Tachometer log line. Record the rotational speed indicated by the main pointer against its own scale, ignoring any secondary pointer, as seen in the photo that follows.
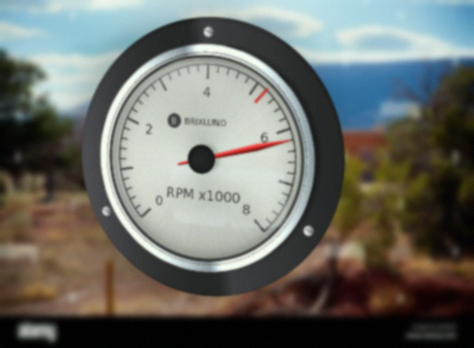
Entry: 6200 rpm
